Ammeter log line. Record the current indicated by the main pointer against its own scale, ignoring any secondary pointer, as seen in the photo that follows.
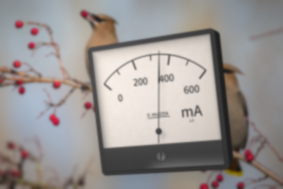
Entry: 350 mA
